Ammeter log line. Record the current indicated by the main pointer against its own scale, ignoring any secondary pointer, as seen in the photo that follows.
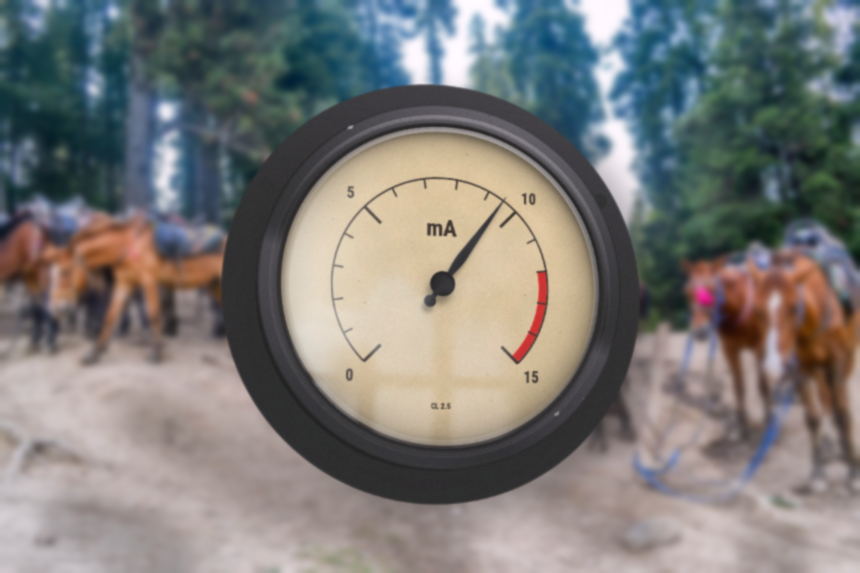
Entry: 9.5 mA
